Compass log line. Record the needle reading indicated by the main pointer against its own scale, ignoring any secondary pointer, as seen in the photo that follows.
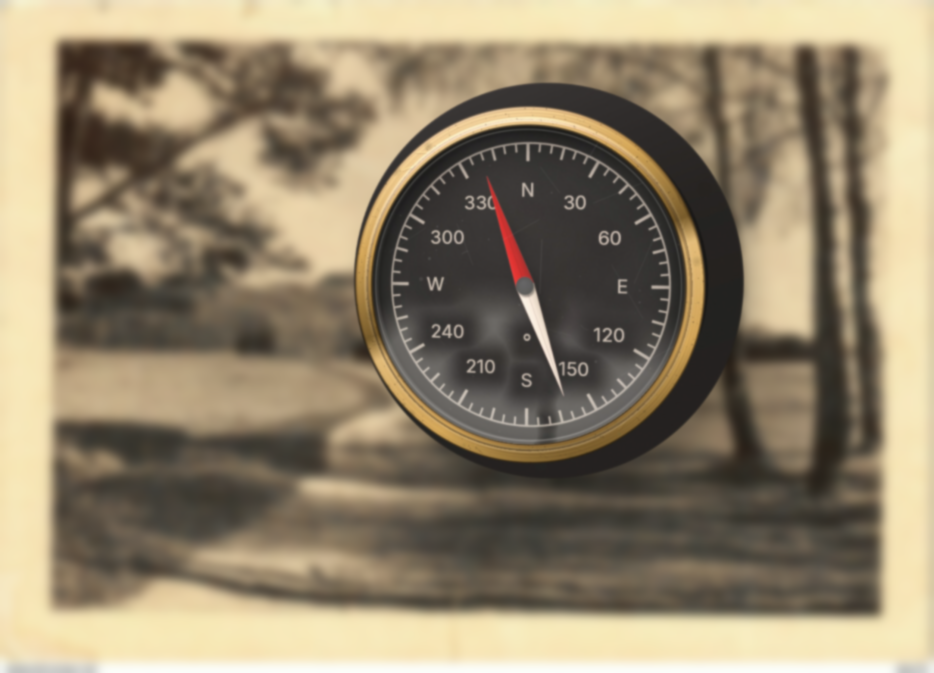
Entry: 340 °
